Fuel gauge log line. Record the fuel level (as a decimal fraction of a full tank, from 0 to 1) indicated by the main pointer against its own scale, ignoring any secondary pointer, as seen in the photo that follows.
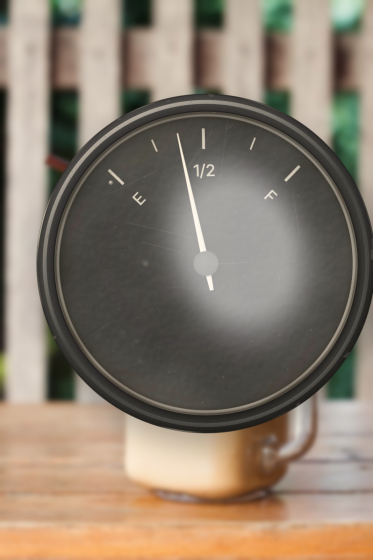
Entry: 0.375
